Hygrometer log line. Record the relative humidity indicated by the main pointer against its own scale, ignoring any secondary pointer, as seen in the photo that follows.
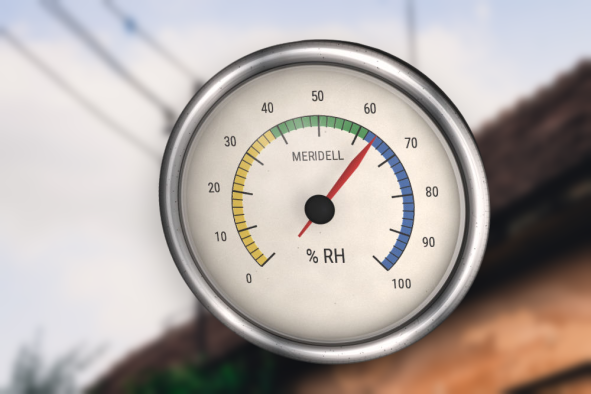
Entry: 64 %
